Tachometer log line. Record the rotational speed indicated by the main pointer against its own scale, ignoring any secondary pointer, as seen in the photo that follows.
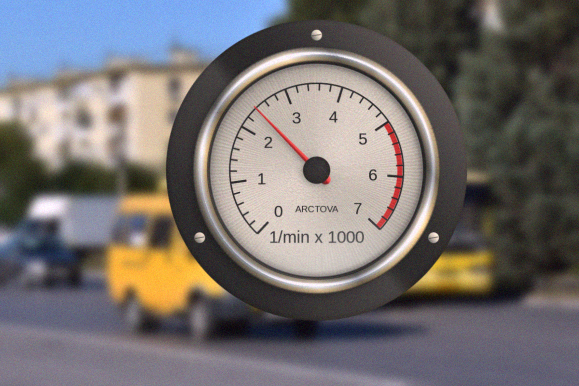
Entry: 2400 rpm
